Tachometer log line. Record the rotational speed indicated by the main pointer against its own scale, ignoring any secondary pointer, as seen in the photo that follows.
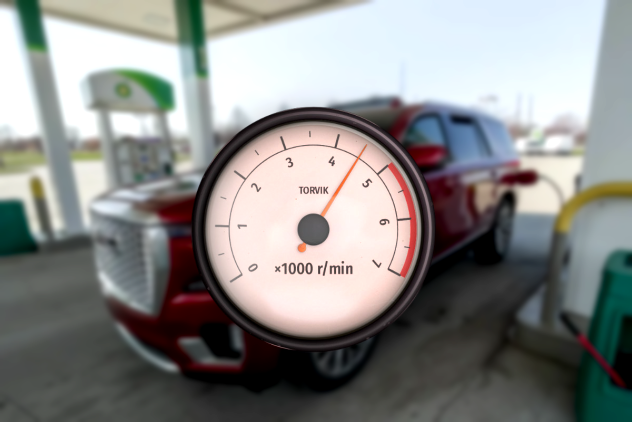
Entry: 4500 rpm
